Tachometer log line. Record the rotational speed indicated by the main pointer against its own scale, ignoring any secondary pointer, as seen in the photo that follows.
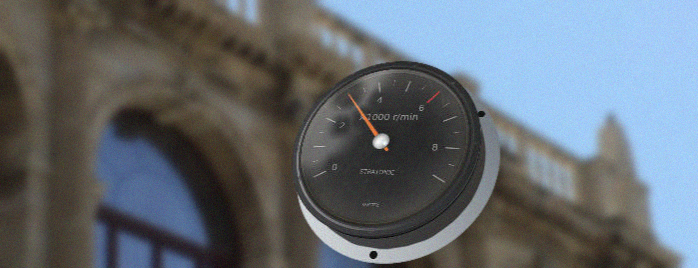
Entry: 3000 rpm
